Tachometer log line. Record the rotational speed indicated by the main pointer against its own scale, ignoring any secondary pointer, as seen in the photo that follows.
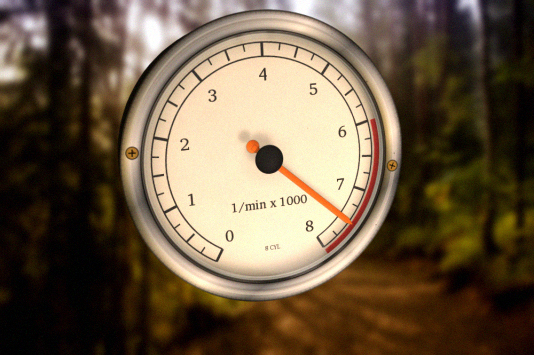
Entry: 7500 rpm
